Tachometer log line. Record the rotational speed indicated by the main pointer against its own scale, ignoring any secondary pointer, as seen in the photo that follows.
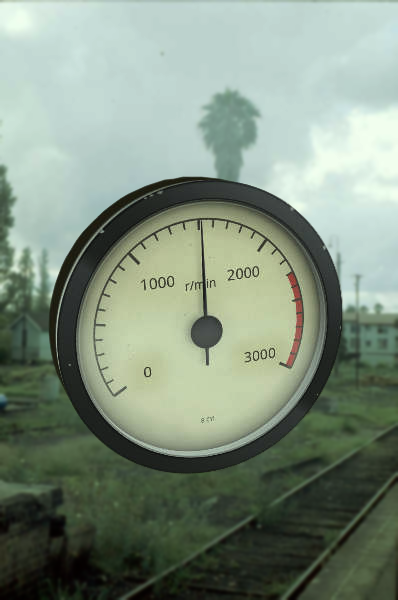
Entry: 1500 rpm
